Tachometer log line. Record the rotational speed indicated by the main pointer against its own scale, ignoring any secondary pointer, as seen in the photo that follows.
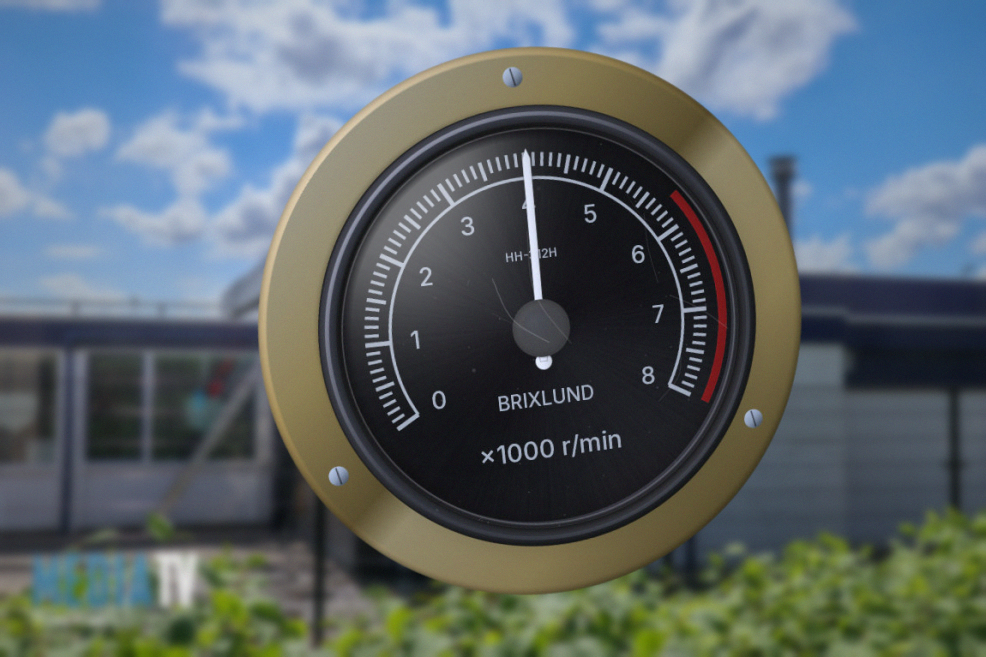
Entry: 4000 rpm
